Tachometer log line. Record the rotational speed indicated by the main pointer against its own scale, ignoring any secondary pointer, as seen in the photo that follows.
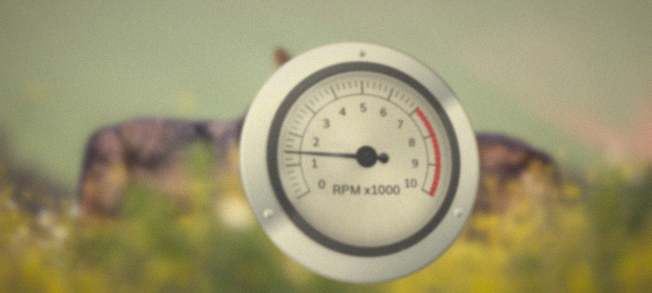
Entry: 1400 rpm
